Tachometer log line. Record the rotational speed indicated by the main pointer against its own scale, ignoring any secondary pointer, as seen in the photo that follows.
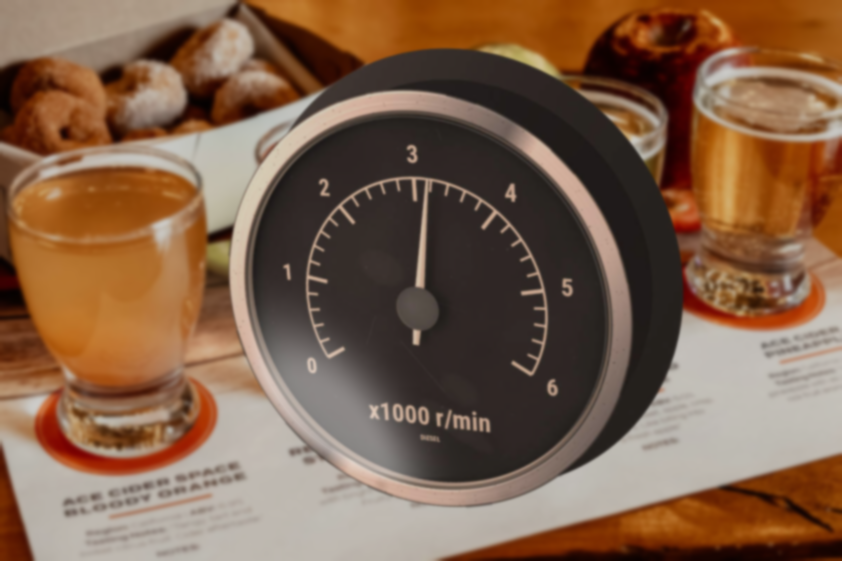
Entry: 3200 rpm
